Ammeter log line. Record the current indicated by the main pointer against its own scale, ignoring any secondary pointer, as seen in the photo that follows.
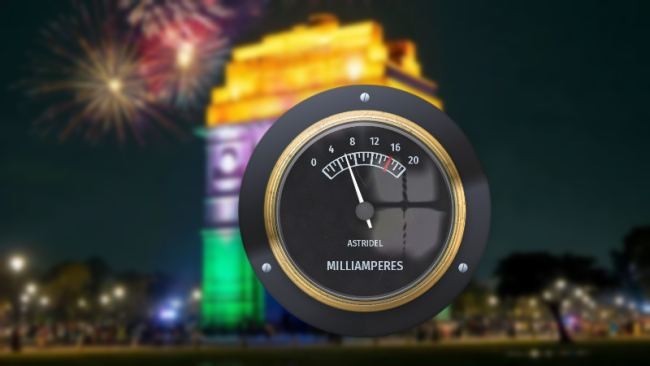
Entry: 6 mA
